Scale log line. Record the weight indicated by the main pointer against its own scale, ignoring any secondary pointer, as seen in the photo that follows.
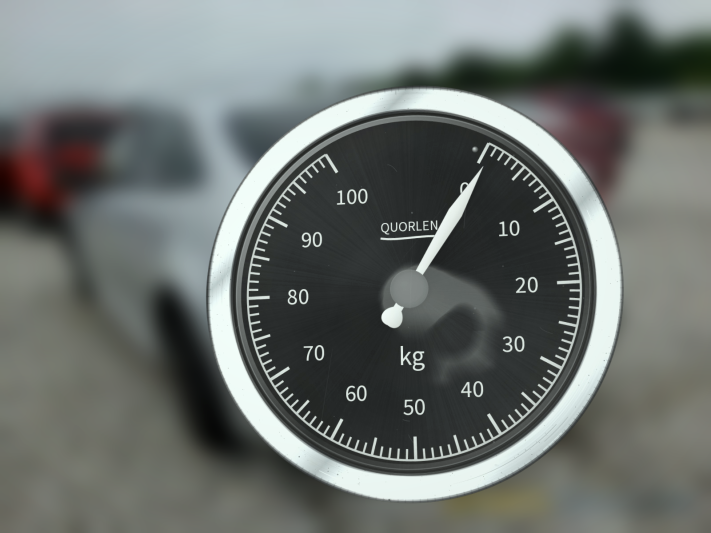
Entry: 1 kg
